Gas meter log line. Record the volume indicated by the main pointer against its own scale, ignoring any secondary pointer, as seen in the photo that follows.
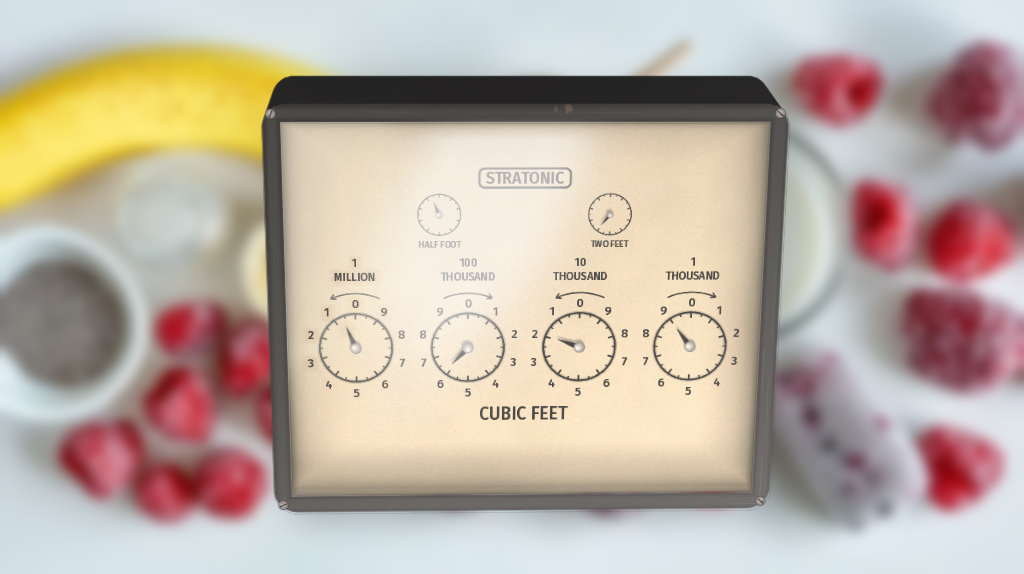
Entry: 61900 ft³
